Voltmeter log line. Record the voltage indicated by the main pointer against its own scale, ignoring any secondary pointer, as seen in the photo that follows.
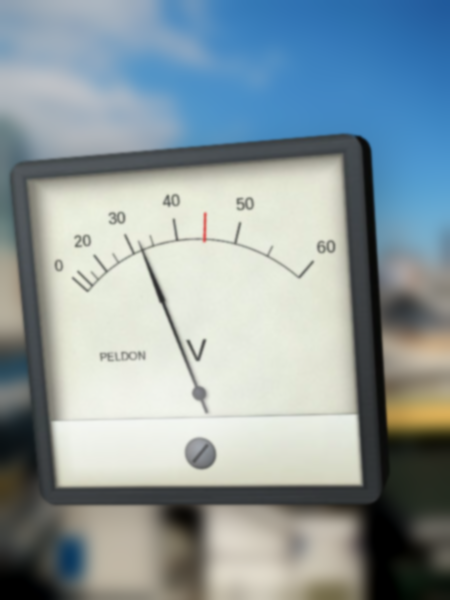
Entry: 32.5 V
